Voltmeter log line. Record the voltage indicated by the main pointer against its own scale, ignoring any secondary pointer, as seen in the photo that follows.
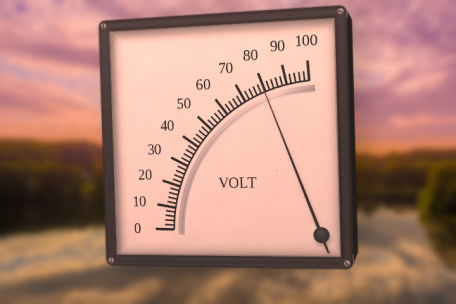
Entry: 80 V
